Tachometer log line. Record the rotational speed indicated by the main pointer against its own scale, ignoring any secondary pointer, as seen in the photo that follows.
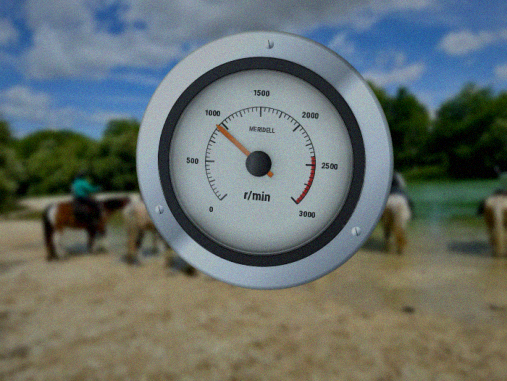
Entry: 950 rpm
